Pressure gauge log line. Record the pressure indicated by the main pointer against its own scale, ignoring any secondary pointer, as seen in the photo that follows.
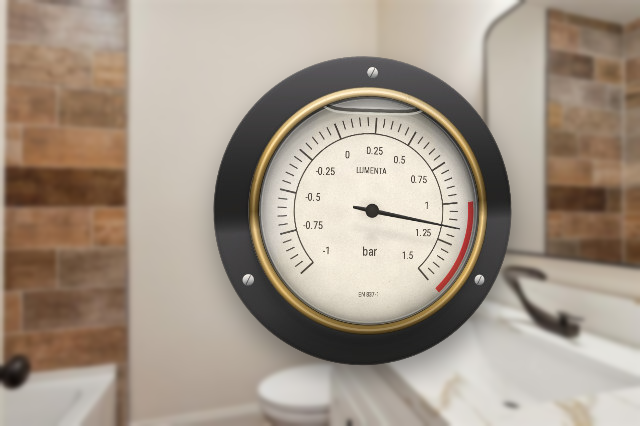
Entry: 1.15 bar
